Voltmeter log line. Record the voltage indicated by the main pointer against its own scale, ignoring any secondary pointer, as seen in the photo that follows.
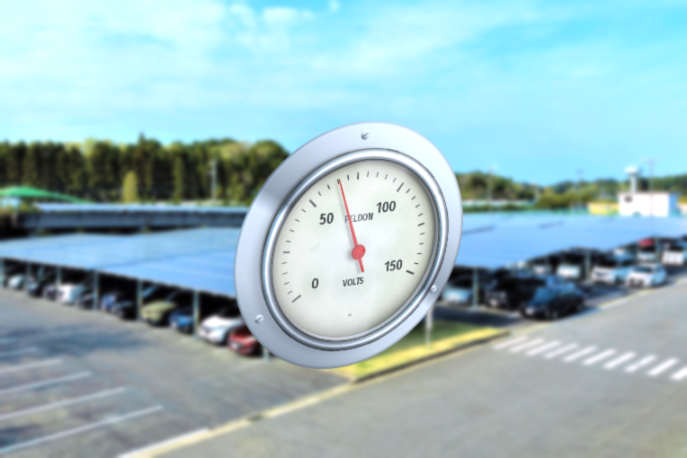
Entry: 65 V
